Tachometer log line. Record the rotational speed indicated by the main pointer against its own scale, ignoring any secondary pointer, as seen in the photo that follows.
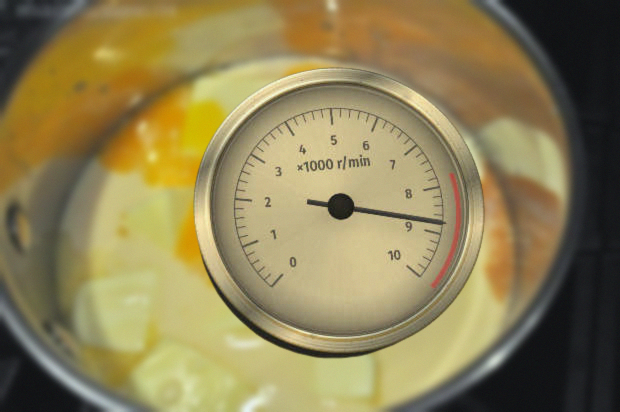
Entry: 8800 rpm
